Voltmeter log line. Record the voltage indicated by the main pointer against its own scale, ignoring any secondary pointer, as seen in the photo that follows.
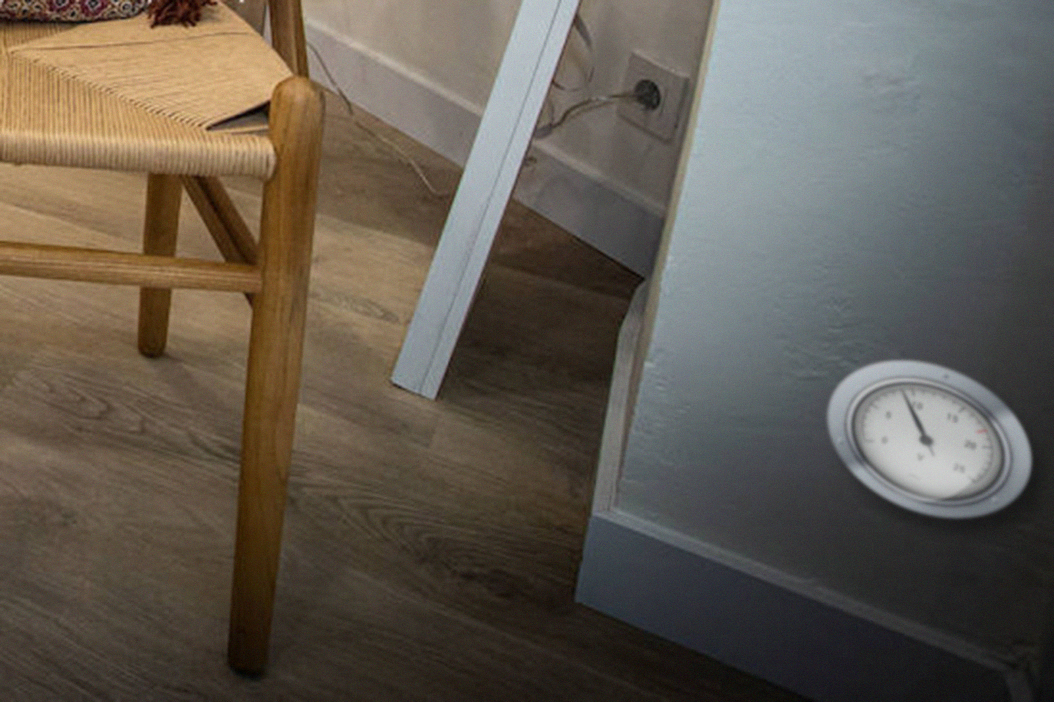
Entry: 9 V
